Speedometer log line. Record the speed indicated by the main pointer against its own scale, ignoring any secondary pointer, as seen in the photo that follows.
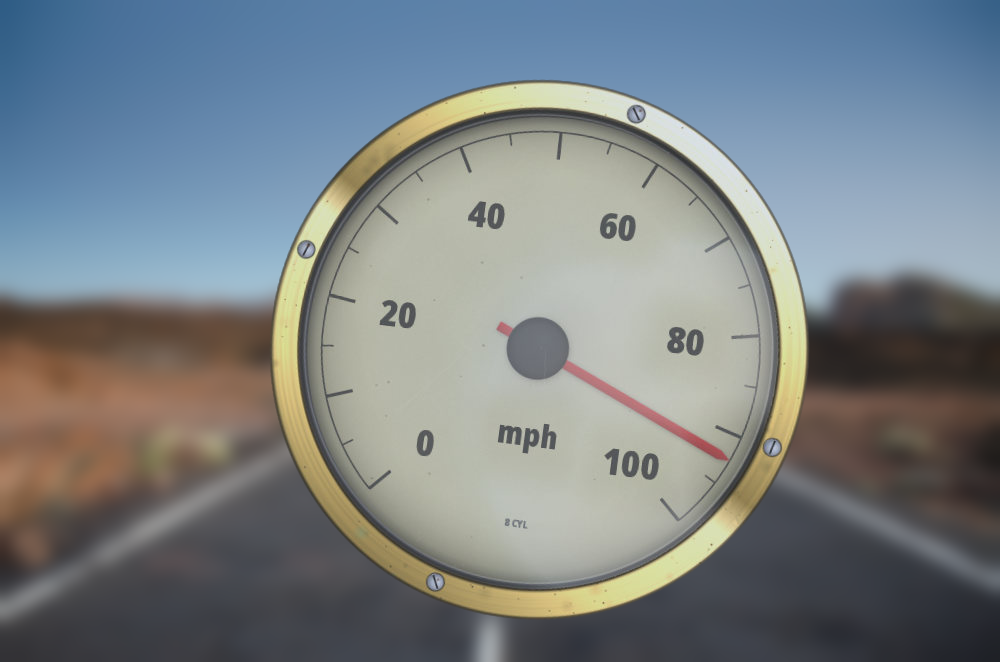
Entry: 92.5 mph
